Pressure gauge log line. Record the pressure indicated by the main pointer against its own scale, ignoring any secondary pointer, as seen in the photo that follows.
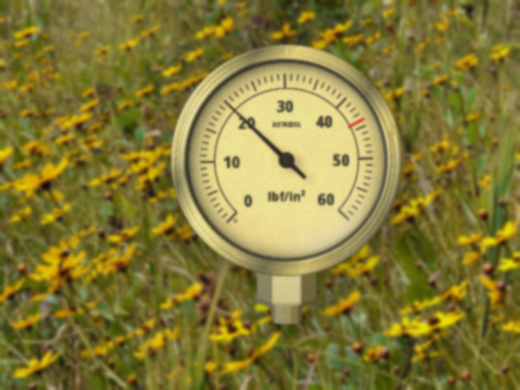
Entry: 20 psi
